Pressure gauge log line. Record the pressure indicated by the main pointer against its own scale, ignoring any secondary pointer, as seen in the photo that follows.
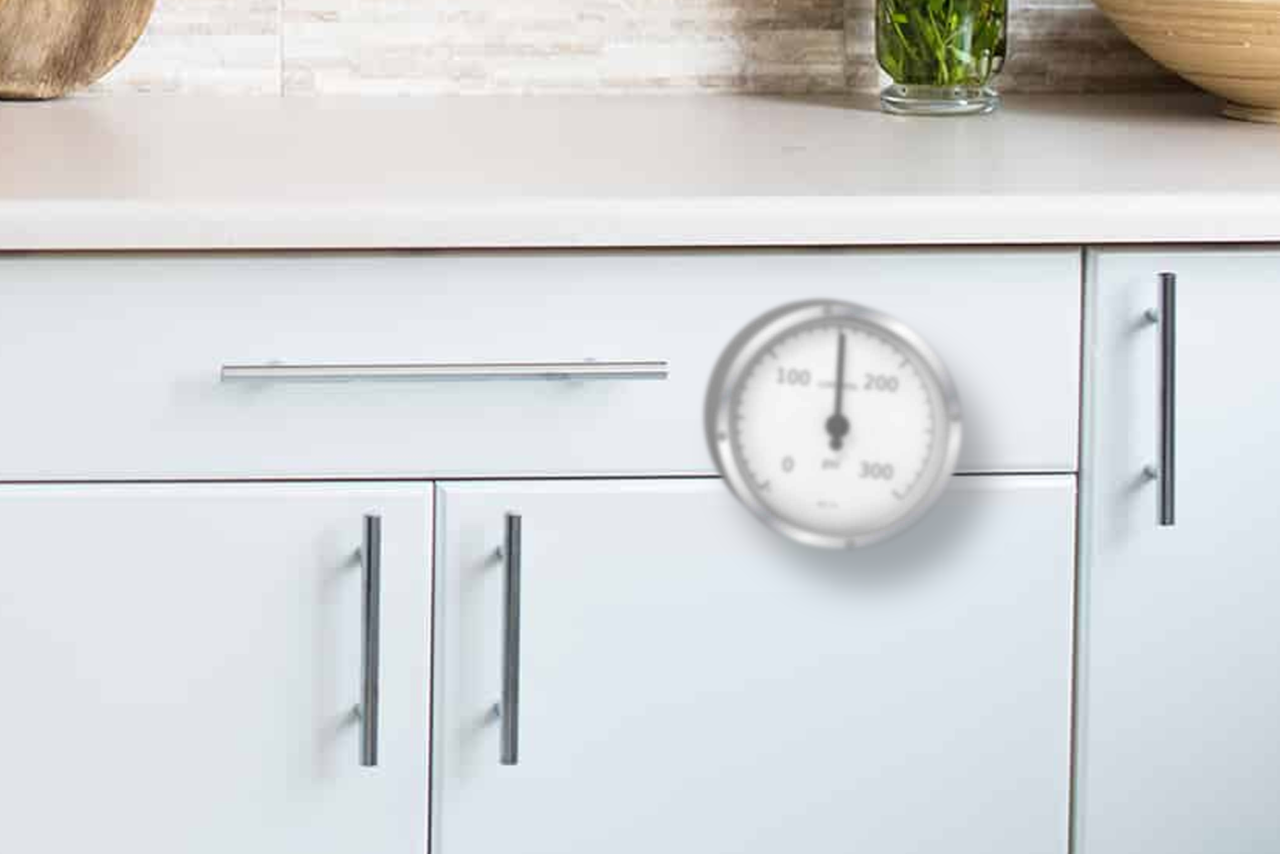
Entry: 150 psi
